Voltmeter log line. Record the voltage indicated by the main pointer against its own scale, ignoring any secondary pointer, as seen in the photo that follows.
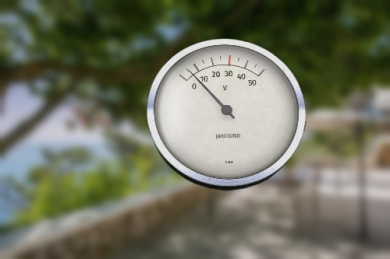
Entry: 5 V
